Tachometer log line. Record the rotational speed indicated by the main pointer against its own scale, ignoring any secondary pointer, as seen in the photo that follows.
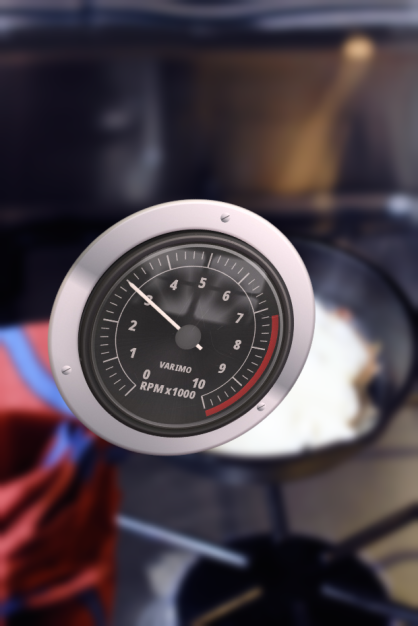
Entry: 3000 rpm
